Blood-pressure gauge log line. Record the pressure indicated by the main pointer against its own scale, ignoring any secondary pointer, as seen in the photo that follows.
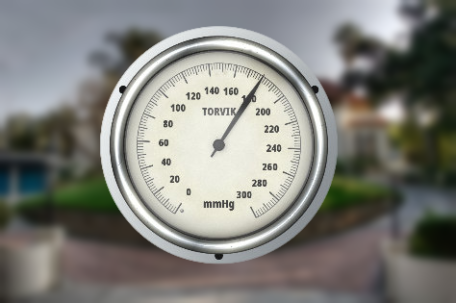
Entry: 180 mmHg
